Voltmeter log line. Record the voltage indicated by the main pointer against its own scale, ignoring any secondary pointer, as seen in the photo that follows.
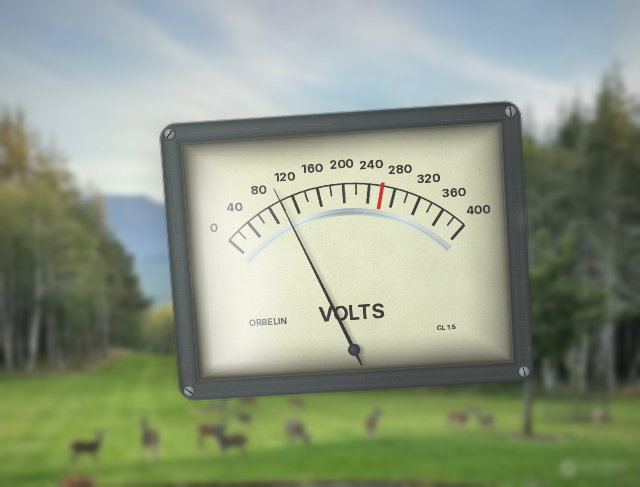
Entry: 100 V
